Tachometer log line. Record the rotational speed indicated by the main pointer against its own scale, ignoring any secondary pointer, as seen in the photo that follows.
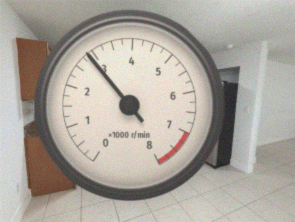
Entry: 2875 rpm
